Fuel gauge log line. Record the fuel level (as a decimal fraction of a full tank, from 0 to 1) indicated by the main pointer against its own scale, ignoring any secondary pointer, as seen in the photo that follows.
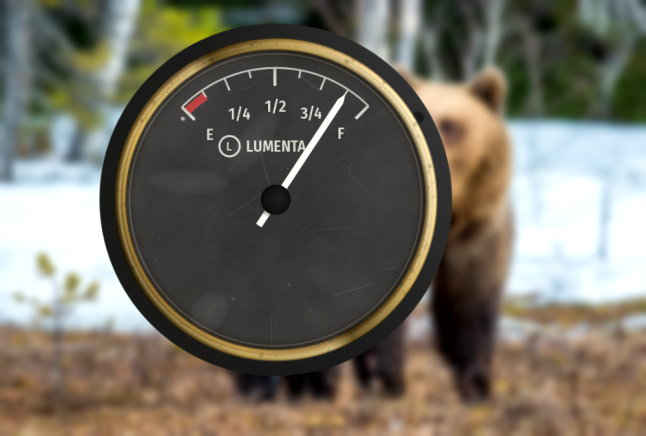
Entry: 0.875
